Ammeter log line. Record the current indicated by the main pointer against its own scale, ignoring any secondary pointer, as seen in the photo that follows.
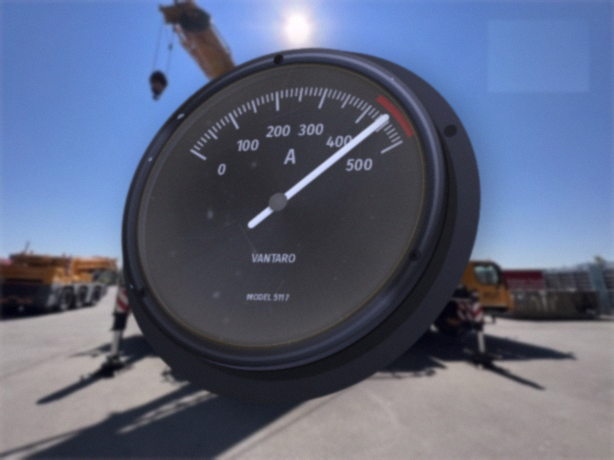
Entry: 450 A
